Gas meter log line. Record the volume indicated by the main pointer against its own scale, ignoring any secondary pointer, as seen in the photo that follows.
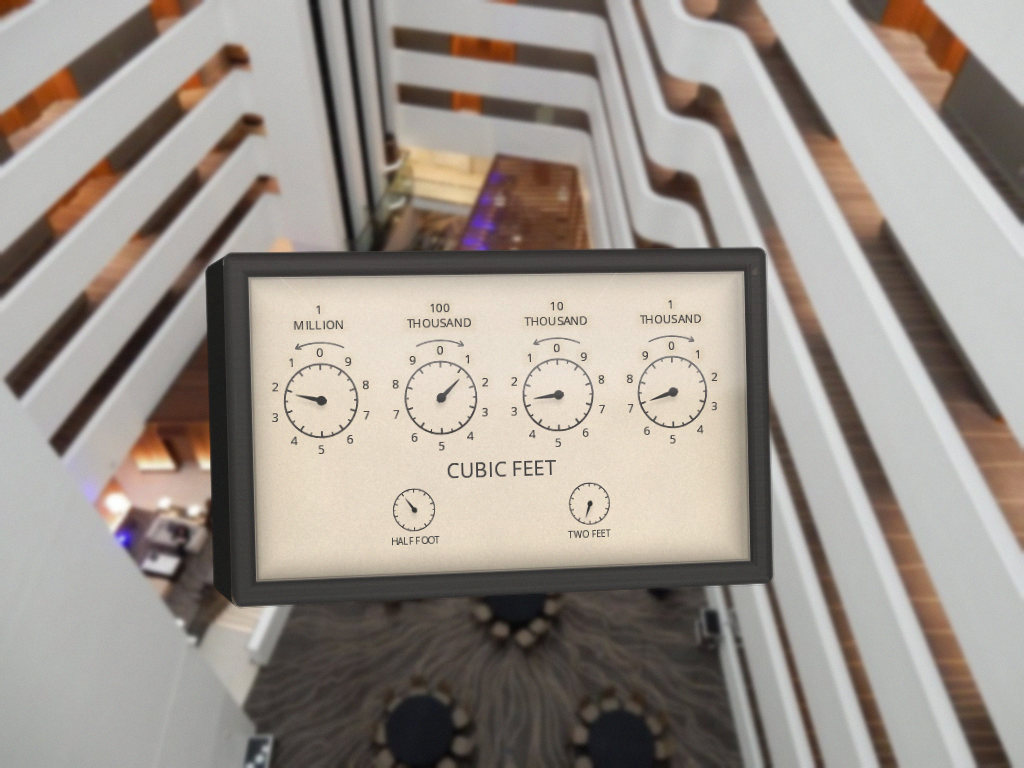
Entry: 212700 ft³
